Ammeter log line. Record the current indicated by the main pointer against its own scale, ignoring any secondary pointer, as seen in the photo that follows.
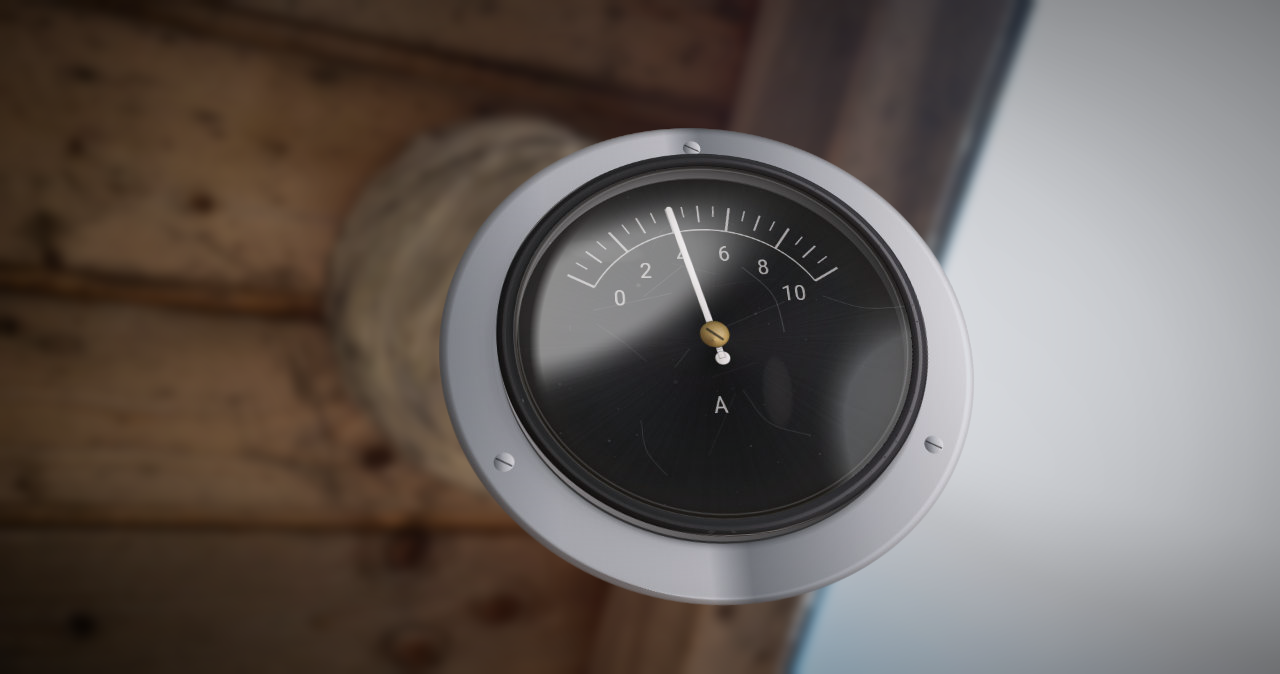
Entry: 4 A
